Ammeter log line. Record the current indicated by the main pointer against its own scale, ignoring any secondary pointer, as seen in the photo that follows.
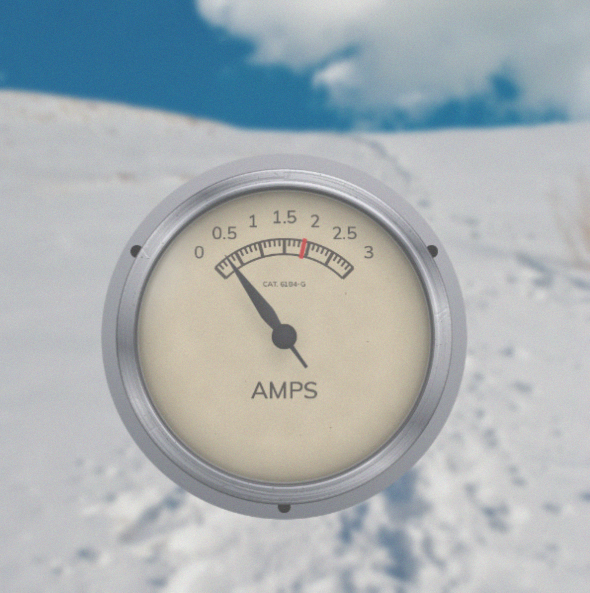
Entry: 0.3 A
